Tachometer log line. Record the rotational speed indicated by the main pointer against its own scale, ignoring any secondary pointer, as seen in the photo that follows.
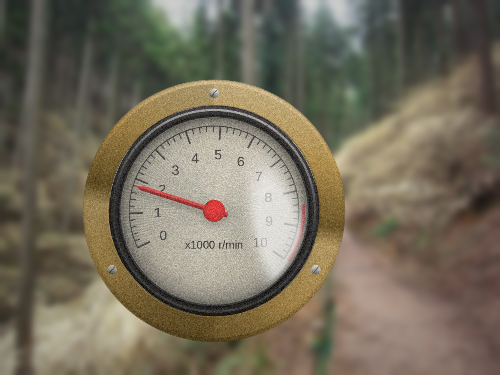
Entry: 1800 rpm
